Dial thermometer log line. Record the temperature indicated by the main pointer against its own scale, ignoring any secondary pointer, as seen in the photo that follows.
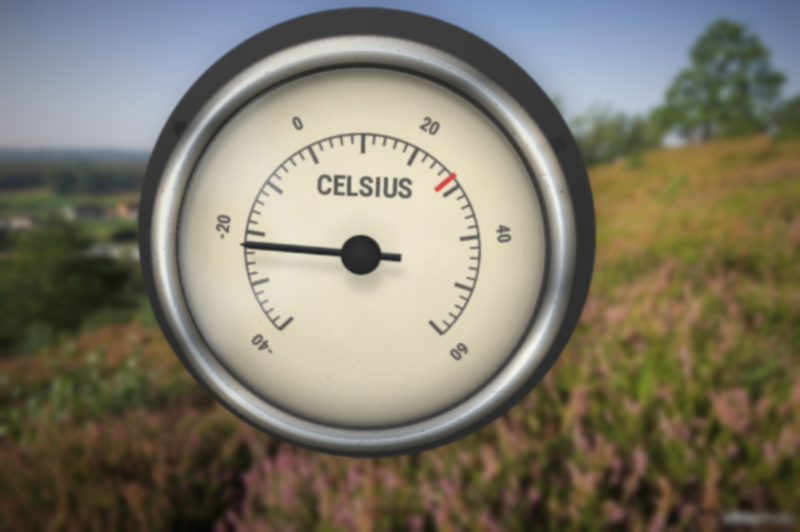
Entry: -22 °C
